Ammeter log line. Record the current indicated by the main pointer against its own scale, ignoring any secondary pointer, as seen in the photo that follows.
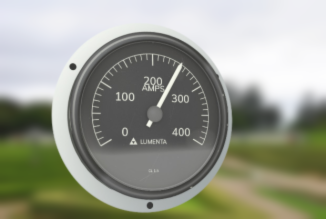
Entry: 250 A
